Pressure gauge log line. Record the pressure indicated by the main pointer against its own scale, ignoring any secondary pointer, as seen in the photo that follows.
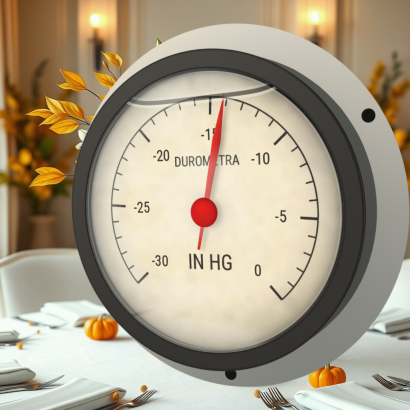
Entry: -14 inHg
